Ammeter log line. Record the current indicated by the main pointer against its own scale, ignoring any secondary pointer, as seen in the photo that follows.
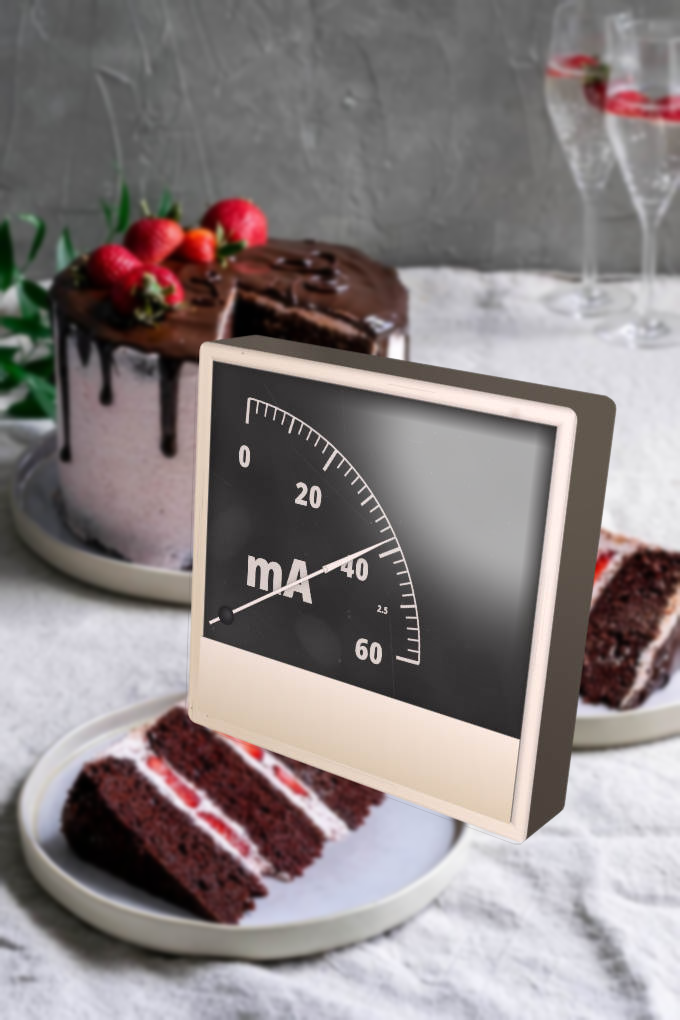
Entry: 38 mA
